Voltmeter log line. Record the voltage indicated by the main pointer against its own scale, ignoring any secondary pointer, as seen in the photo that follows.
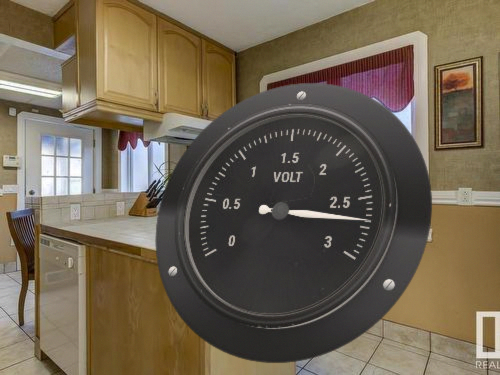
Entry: 2.7 V
